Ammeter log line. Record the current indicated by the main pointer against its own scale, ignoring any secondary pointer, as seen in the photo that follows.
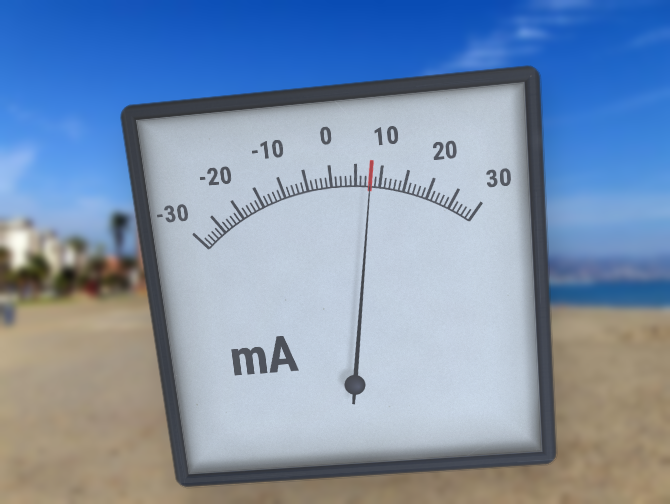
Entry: 8 mA
